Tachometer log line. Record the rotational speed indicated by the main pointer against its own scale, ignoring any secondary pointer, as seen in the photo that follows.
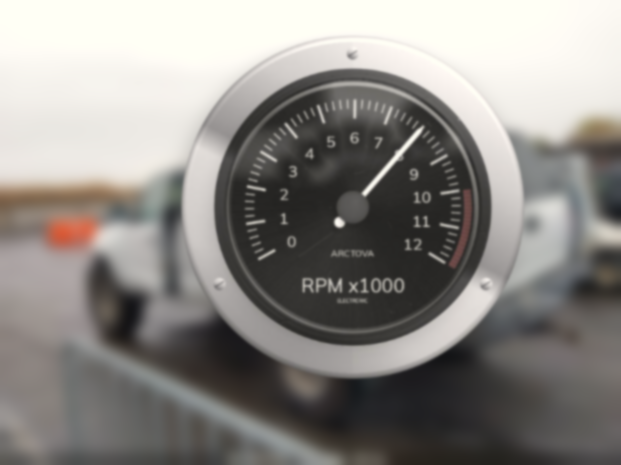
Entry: 8000 rpm
